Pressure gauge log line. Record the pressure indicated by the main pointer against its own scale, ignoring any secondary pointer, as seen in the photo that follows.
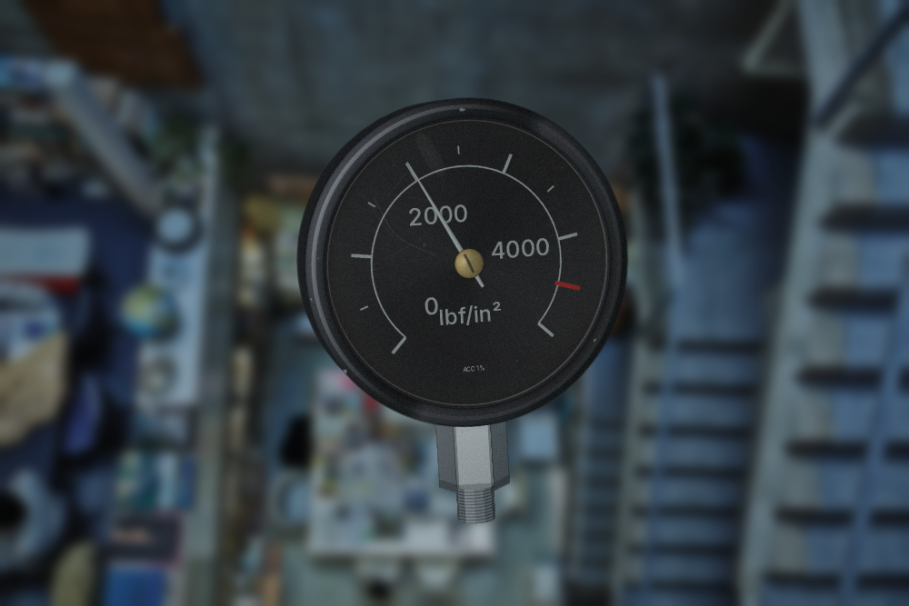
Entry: 2000 psi
